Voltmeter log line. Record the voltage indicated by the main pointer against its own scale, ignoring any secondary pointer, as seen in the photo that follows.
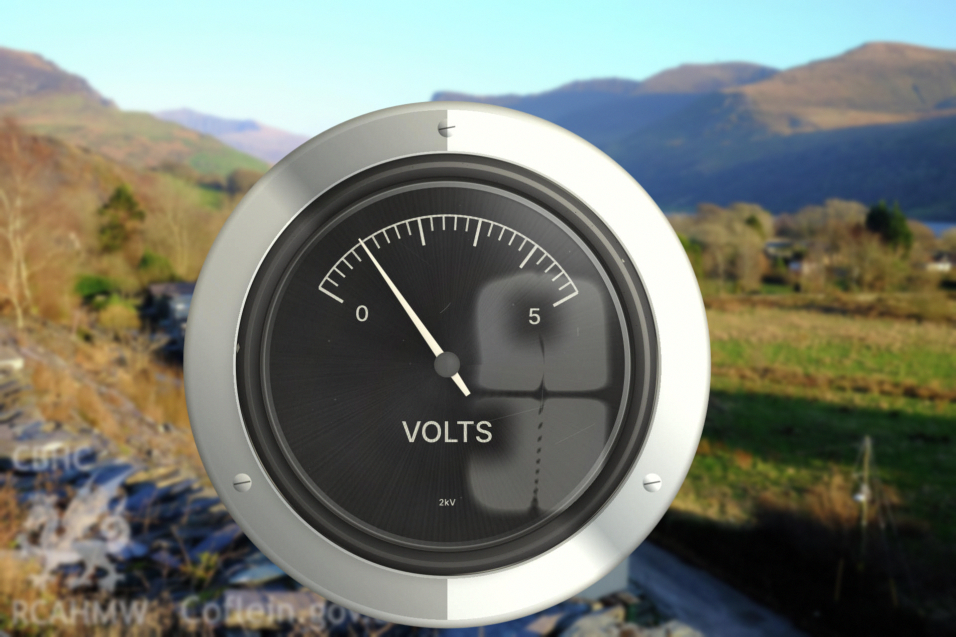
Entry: 1 V
